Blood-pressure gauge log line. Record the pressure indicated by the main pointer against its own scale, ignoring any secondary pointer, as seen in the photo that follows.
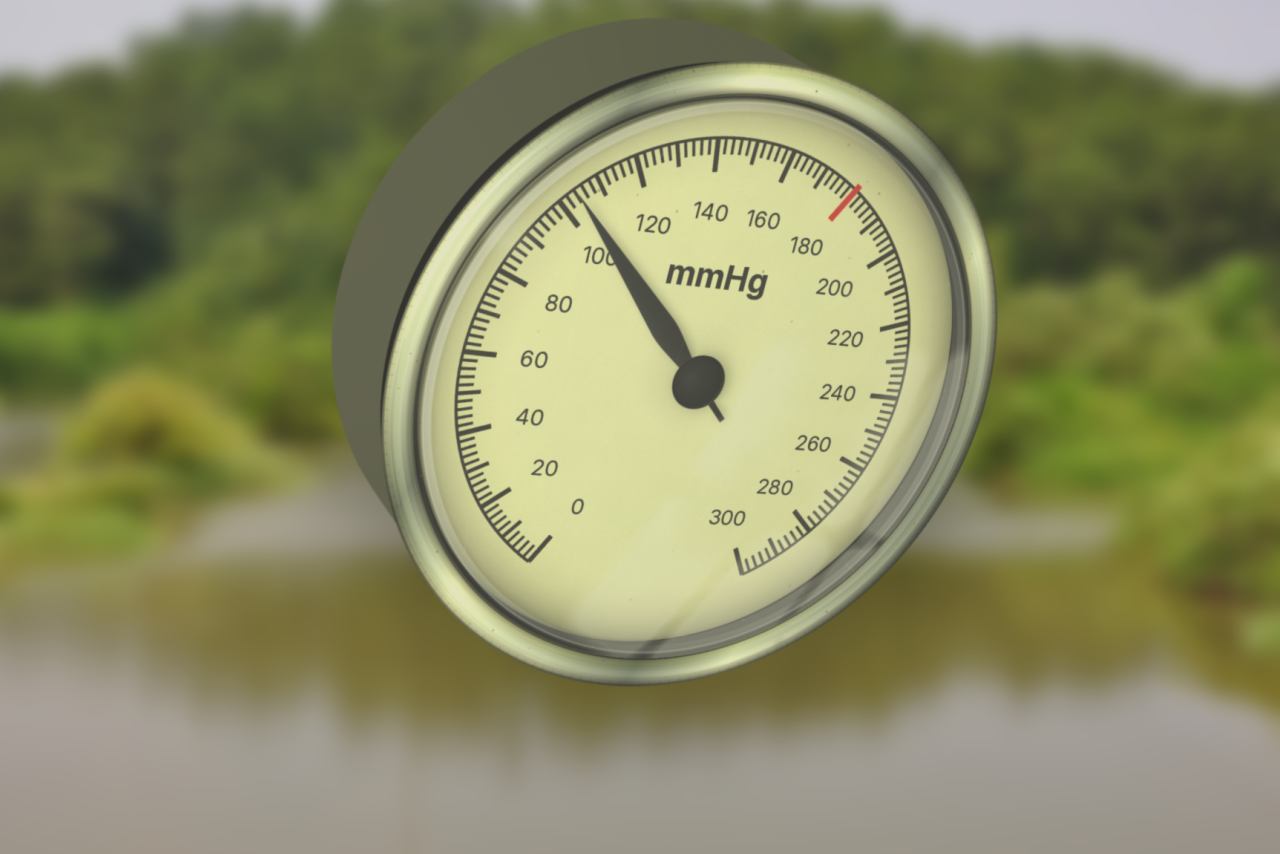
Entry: 104 mmHg
